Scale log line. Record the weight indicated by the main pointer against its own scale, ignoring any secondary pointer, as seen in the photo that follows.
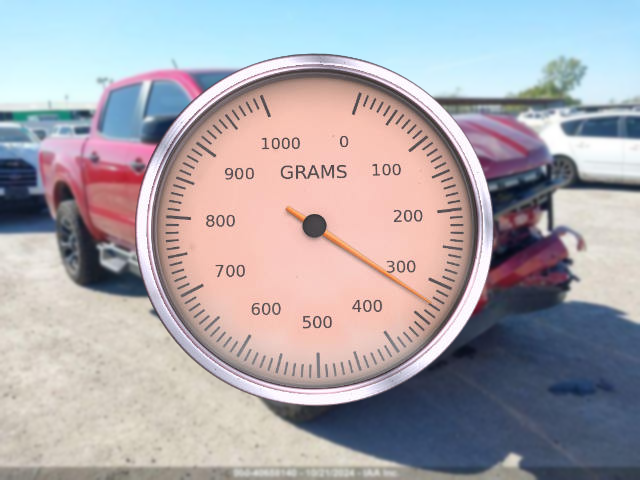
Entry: 330 g
